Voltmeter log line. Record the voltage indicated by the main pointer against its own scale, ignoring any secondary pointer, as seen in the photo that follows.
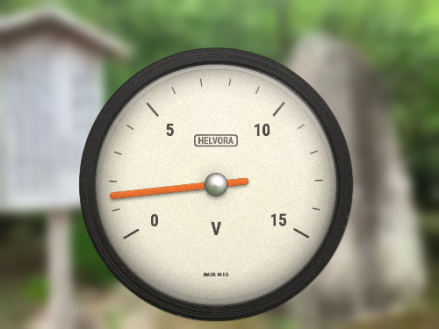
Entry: 1.5 V
